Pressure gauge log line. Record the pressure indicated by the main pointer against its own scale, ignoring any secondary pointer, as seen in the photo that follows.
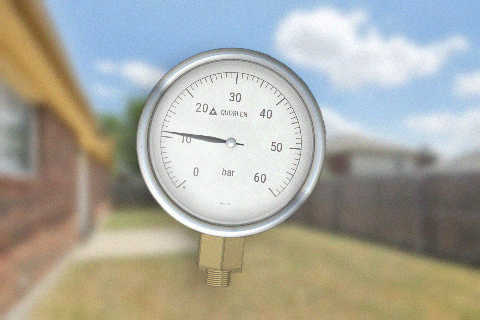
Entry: 11 bar
